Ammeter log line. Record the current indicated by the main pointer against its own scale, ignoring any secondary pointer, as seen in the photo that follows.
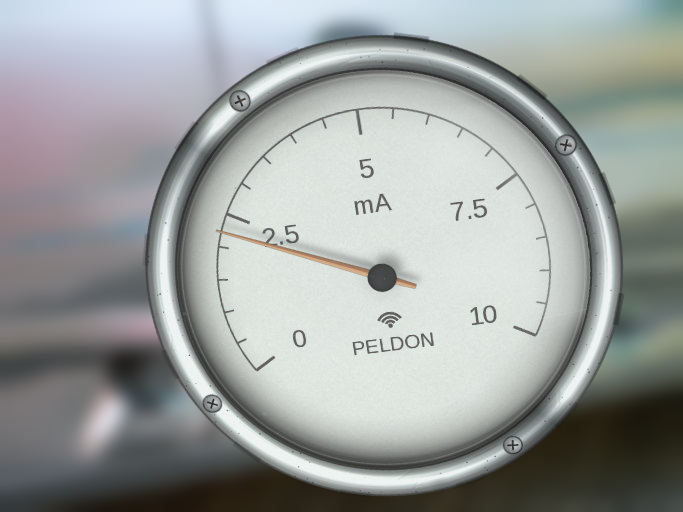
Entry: 2.25 mA
